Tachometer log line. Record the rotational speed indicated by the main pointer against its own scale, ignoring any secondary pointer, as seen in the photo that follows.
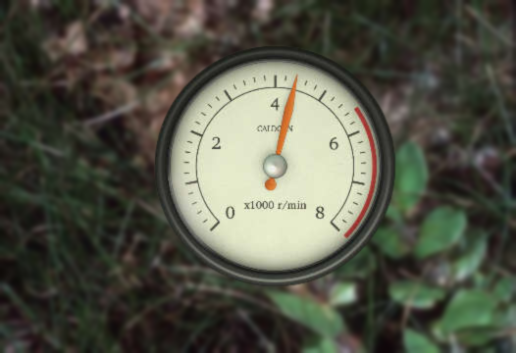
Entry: 4400 rpm
